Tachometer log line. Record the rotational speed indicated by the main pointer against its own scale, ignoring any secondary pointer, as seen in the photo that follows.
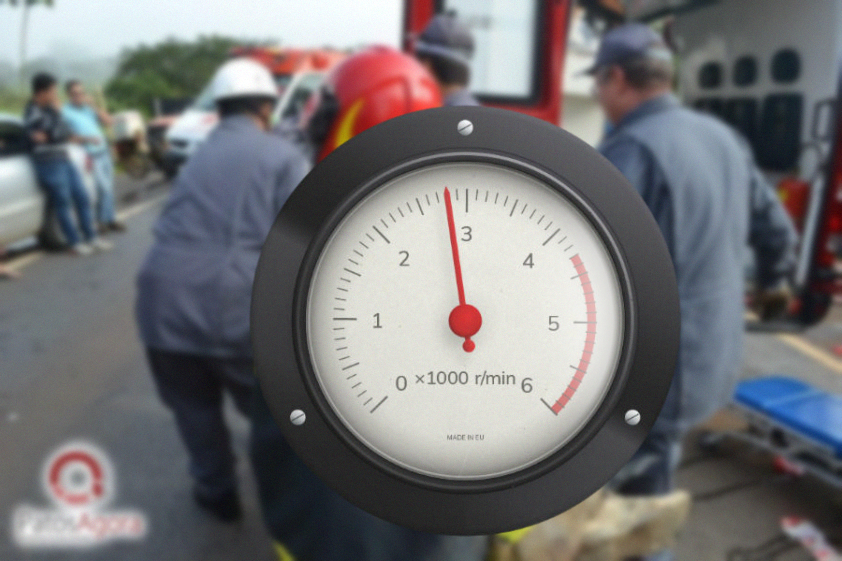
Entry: 2800 rpm
